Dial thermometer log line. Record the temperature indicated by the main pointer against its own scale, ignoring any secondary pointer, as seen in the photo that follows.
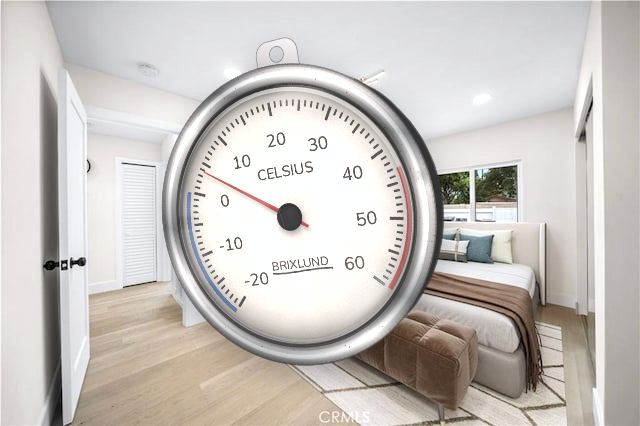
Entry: 4 °C
